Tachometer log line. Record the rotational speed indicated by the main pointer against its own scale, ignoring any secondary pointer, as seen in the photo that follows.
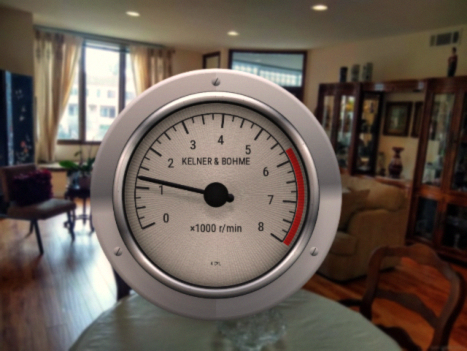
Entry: 1250 rpm
